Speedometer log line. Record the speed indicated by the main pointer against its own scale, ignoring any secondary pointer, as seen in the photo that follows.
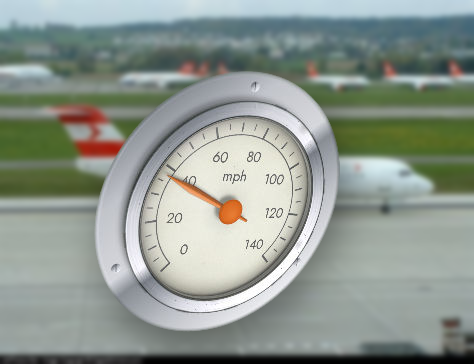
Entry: 37.5 mph
